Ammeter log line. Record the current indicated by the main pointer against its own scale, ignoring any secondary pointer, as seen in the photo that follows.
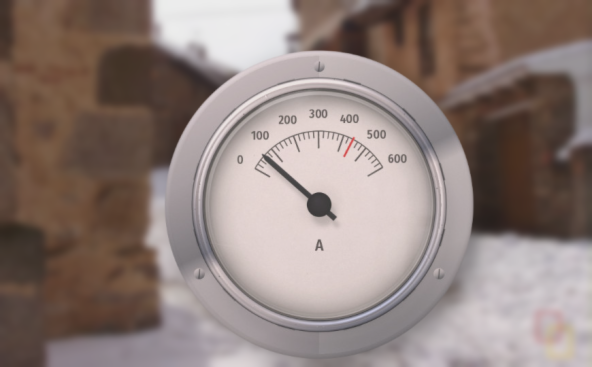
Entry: 60 A
